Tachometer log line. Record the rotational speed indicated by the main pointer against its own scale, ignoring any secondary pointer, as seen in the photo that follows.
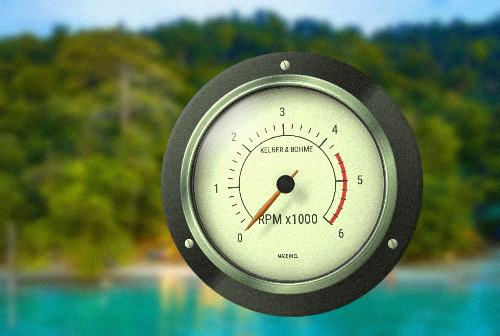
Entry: 0 rpm
